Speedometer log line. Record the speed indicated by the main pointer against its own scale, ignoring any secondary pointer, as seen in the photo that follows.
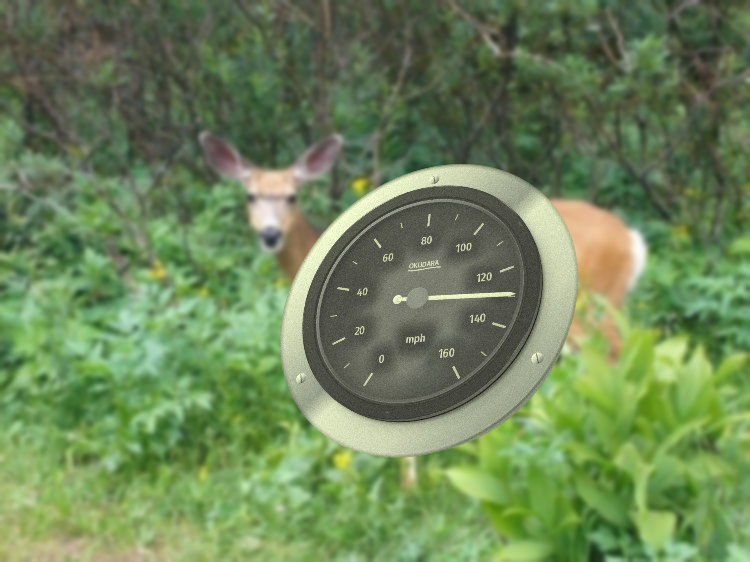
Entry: 130 mph
